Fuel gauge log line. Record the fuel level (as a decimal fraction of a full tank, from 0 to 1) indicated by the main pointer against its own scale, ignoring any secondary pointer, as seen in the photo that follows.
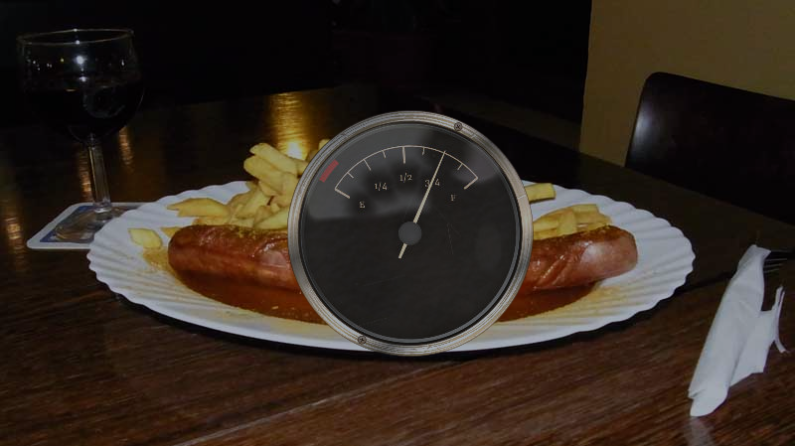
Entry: 0.75
